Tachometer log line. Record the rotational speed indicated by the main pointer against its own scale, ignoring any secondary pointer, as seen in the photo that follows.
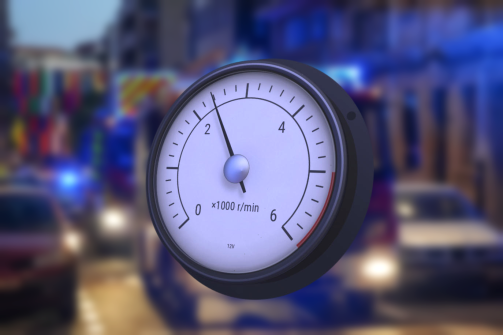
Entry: 2400 rpm
